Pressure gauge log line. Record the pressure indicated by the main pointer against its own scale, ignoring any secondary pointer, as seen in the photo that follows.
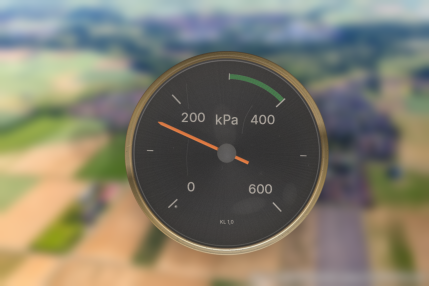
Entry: 150 kPa
